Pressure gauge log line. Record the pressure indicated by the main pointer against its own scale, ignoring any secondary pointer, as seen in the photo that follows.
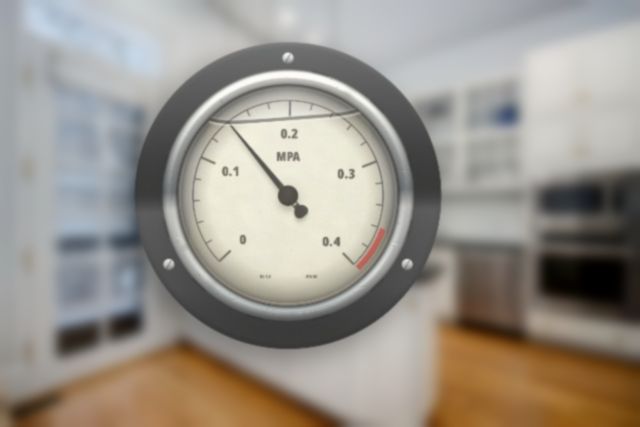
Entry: 0.14 MPa
